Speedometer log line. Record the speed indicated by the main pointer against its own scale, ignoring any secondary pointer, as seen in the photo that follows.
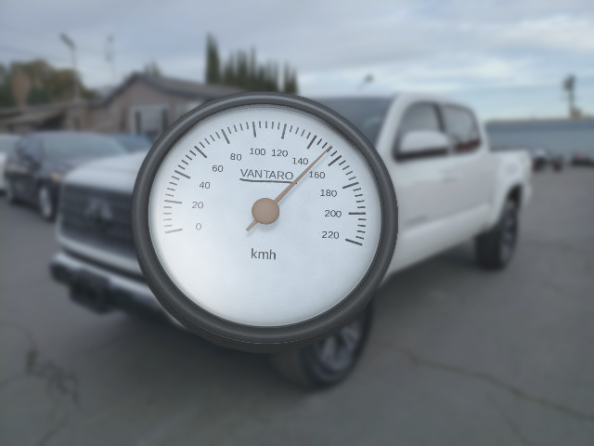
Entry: 152 km/h
